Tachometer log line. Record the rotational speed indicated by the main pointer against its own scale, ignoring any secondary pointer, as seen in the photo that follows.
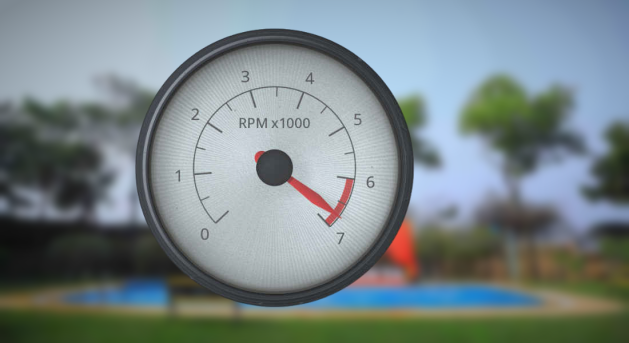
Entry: 6750 rpm
